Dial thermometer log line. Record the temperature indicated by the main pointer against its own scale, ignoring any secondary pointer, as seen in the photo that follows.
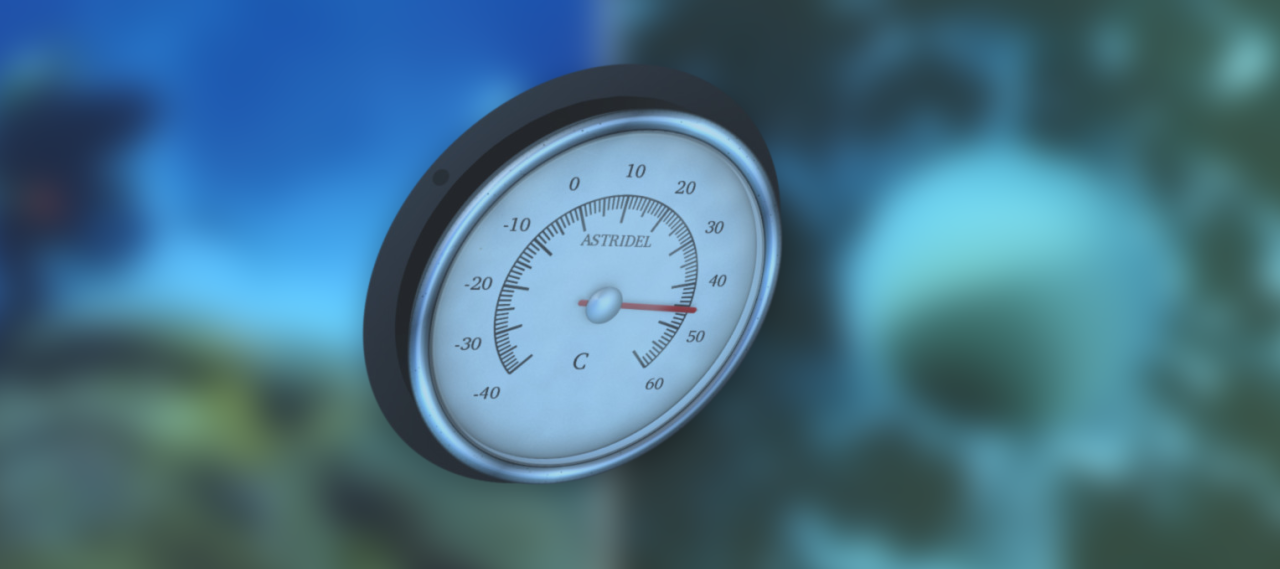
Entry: 45 °C
